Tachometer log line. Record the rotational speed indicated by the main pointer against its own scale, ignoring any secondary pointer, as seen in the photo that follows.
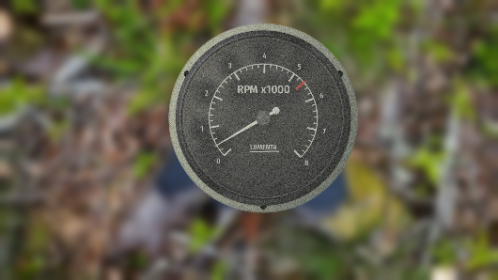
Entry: 400 rpm
